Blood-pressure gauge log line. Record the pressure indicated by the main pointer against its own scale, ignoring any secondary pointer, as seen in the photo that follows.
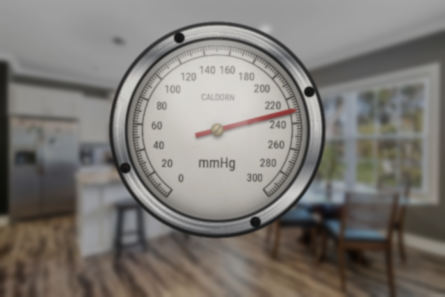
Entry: 230 mmHg
